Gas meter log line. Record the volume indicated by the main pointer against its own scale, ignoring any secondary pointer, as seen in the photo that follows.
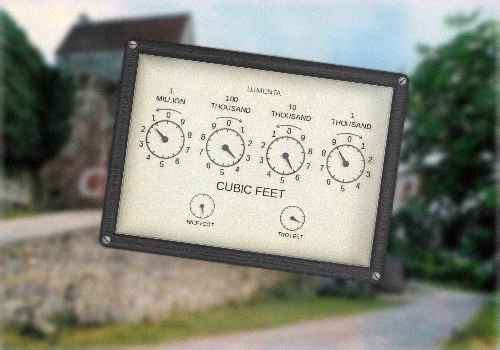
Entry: 135900 ft³
